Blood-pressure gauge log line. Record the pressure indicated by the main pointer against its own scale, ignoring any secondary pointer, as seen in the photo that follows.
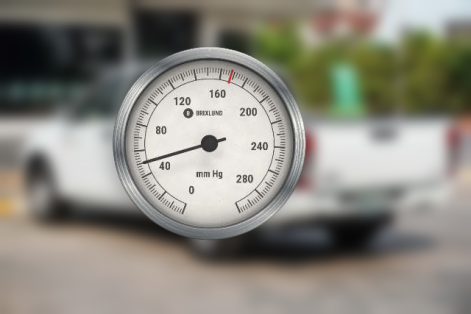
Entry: 50 mmHg
